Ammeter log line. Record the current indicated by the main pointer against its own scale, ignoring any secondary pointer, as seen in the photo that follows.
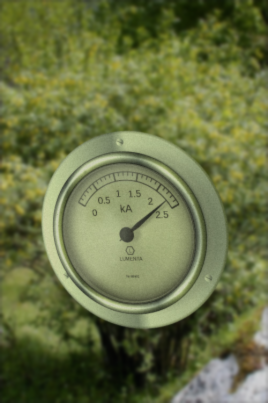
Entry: 2.3 kA
